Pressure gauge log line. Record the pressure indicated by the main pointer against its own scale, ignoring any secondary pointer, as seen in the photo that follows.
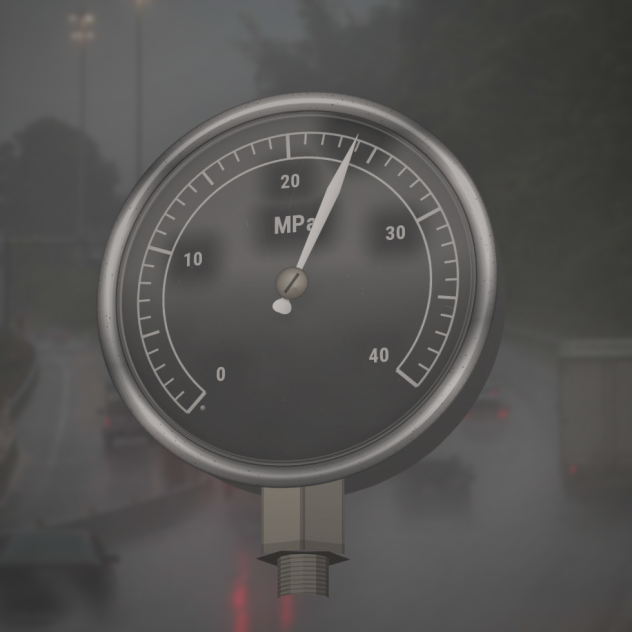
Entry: 24 MPa
